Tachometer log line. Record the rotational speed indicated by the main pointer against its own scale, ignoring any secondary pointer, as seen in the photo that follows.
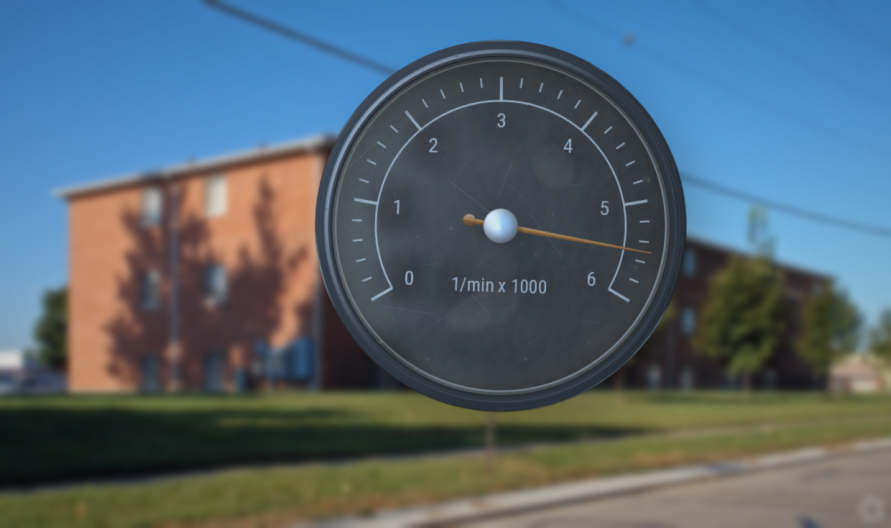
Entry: 5500 rpm
